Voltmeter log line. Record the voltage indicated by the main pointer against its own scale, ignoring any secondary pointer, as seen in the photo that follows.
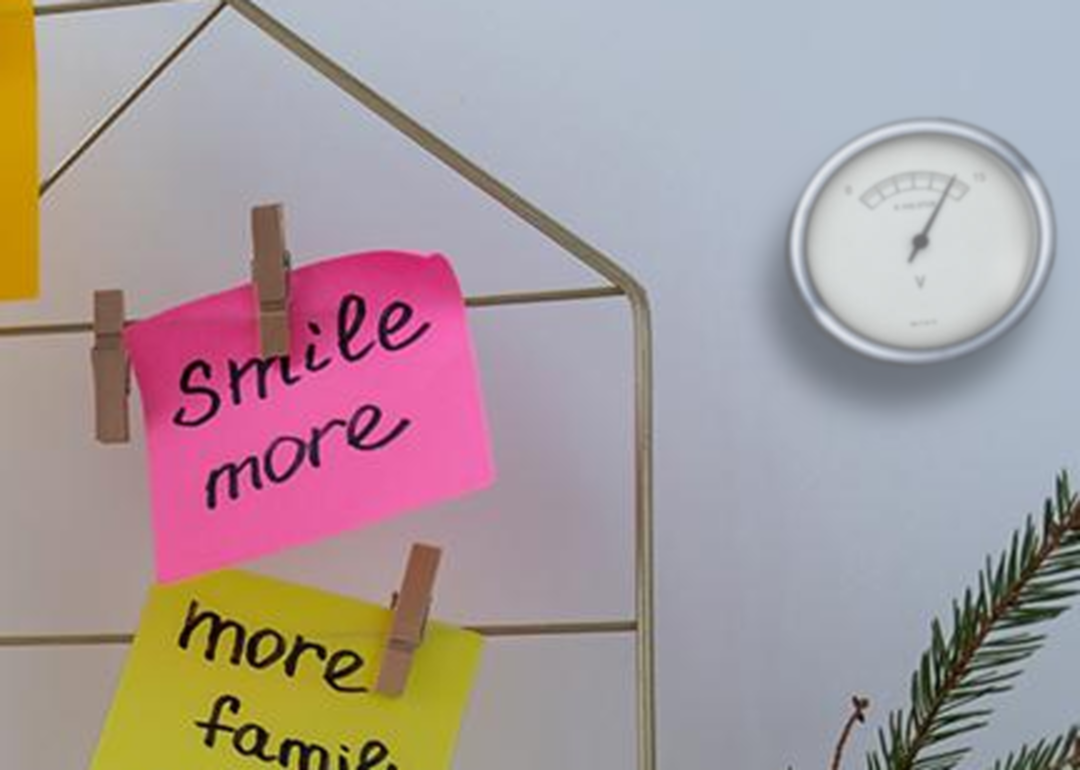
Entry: 12.5 V
